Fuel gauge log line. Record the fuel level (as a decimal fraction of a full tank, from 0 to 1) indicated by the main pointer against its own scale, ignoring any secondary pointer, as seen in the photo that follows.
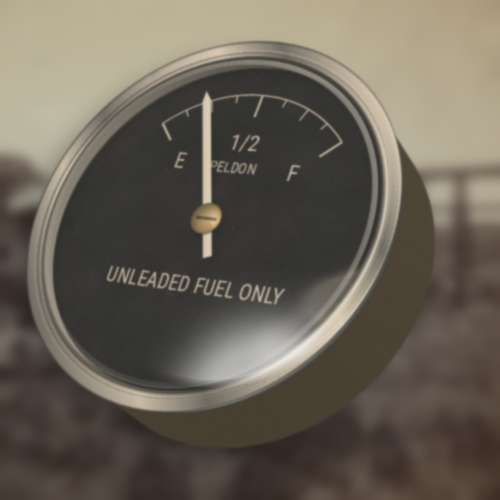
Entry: 0.25
